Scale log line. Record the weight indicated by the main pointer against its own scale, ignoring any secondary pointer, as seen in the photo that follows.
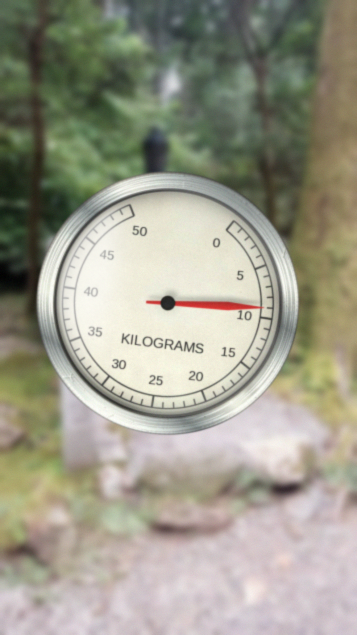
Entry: 9 kg
